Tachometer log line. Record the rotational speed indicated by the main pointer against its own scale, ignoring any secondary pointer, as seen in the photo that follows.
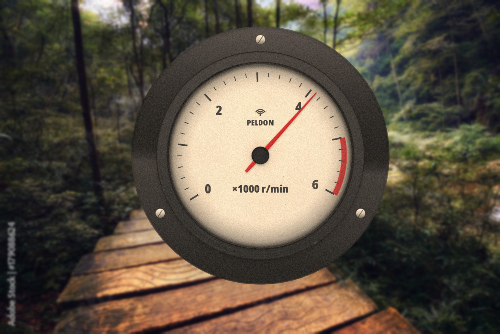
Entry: 4100 rpm
